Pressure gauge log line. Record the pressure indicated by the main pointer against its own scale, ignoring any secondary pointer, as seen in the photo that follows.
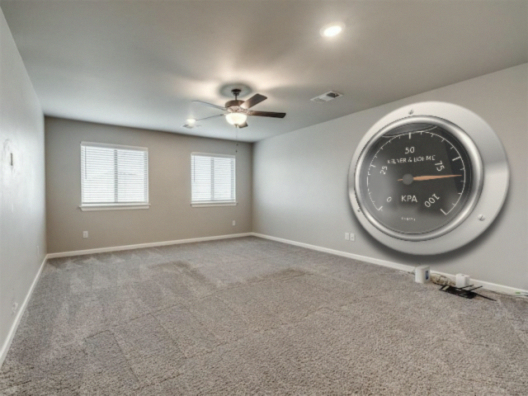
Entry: 82.5 kPa
